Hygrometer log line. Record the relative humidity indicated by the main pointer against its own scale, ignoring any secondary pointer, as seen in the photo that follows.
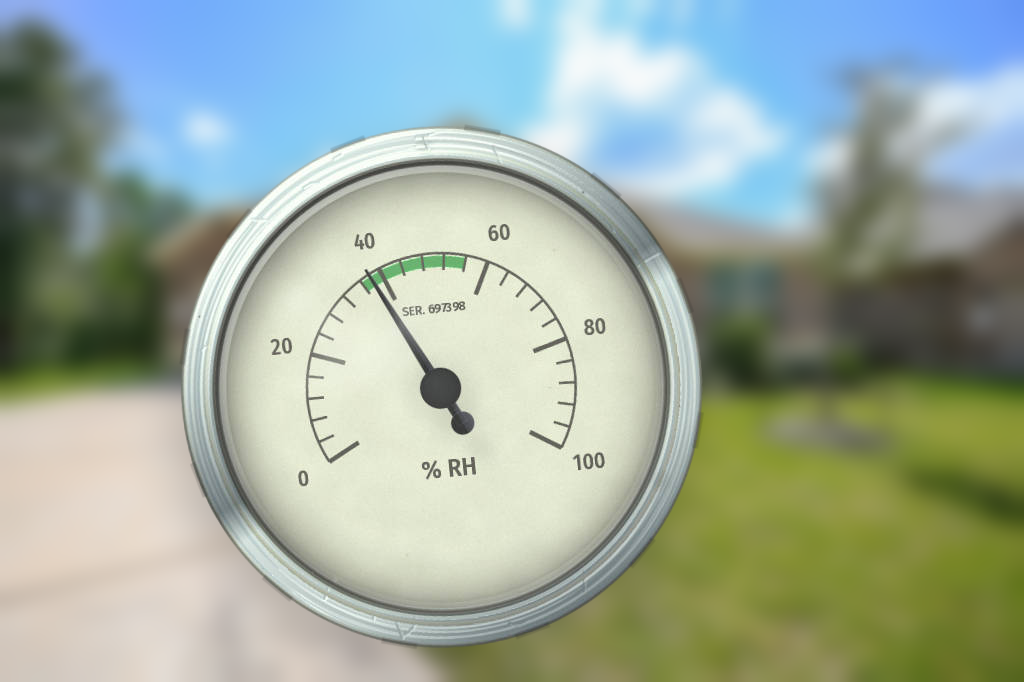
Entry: 38 %
